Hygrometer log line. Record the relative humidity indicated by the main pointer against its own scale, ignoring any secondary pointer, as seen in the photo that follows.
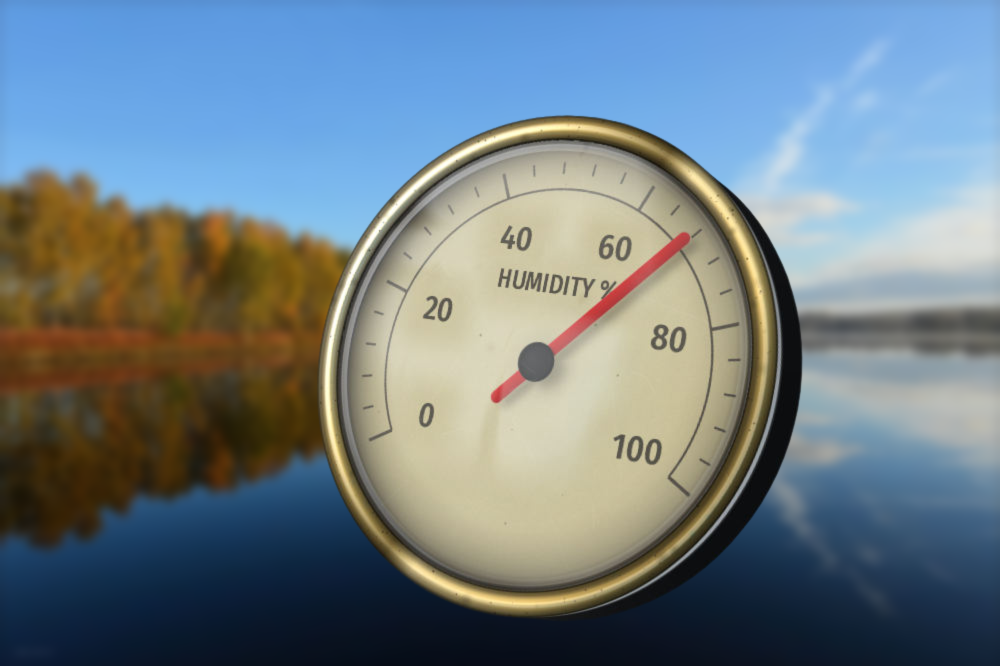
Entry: 68 %
